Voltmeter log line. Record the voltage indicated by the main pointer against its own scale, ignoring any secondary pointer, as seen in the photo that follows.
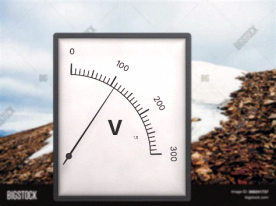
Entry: 110 V
